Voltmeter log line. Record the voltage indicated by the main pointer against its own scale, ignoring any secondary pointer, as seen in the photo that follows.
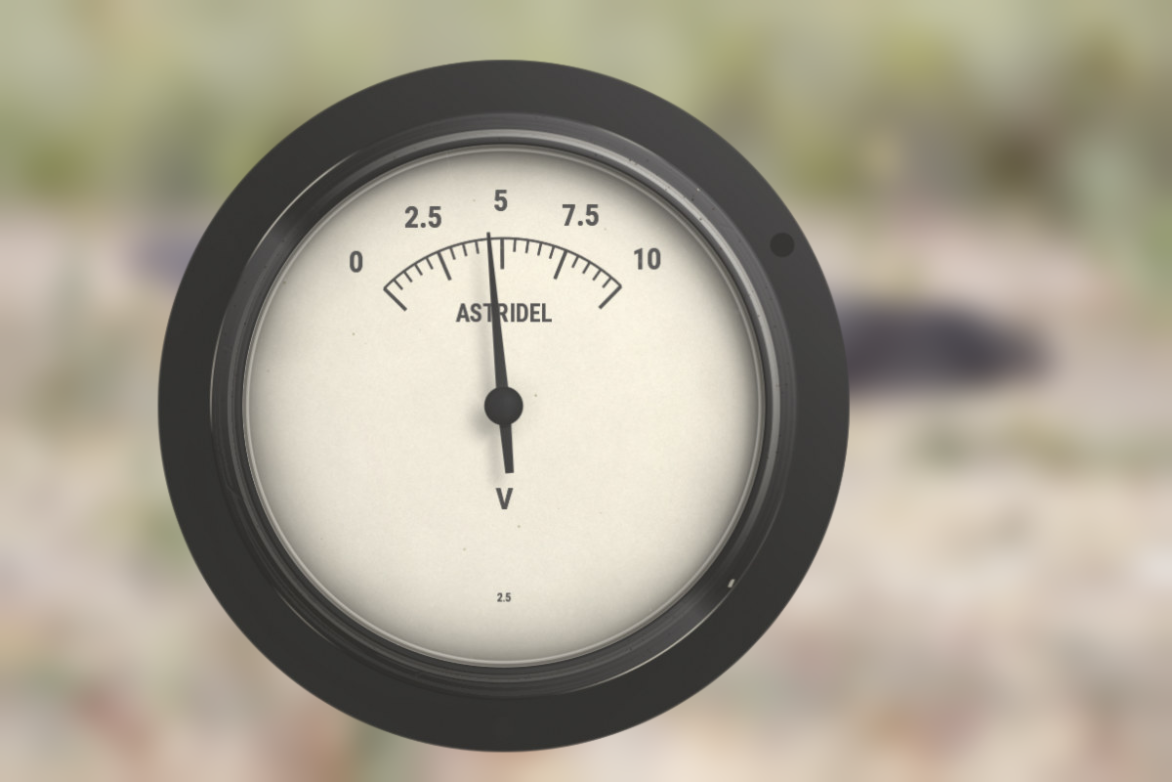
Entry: 4.5 V
